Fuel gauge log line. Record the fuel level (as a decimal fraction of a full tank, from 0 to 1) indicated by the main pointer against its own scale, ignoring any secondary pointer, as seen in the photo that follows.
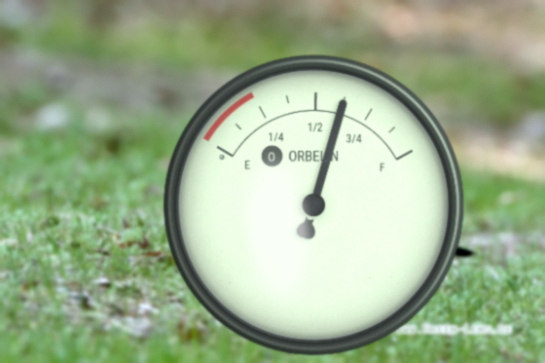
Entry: 0.625
